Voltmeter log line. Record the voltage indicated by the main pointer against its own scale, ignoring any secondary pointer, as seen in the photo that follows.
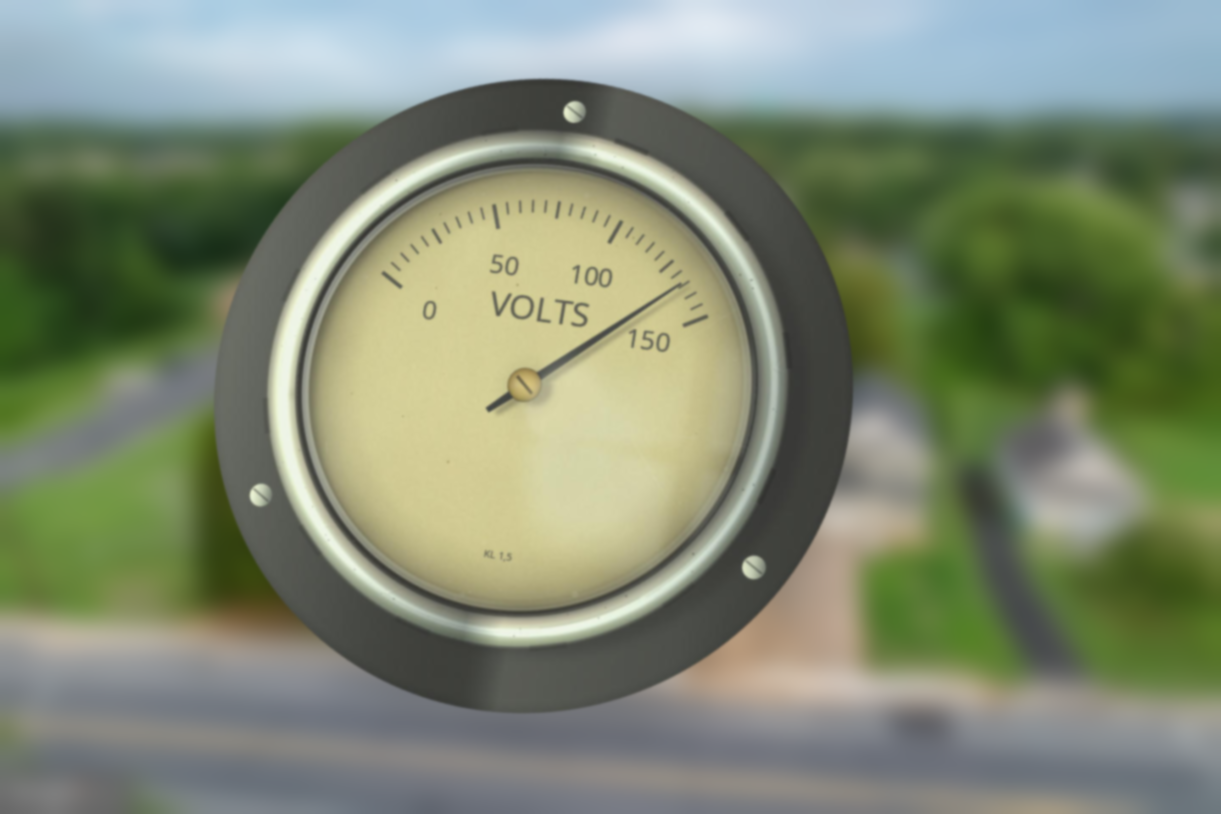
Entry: 135 V
